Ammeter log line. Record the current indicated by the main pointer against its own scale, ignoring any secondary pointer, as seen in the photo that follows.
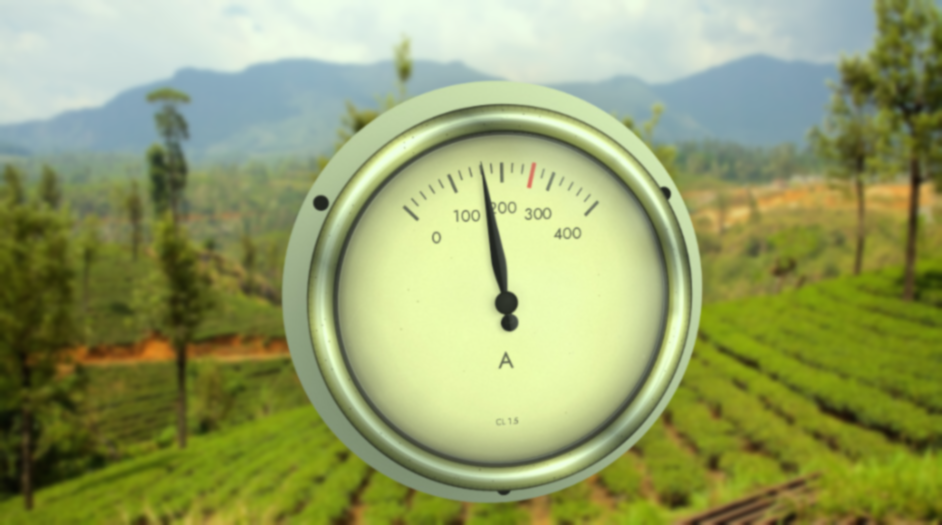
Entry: 160 A
